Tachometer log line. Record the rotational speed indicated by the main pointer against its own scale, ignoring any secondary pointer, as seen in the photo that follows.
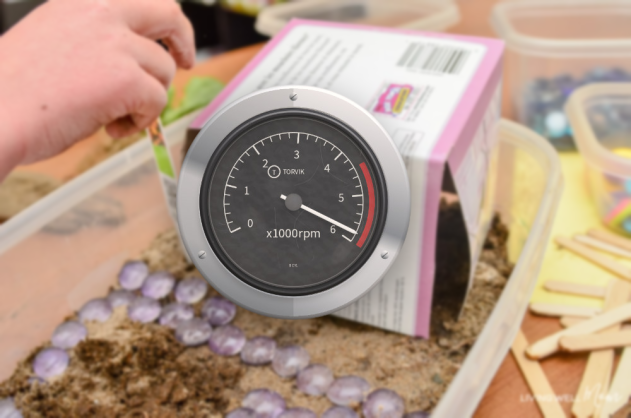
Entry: 5800 rpm
